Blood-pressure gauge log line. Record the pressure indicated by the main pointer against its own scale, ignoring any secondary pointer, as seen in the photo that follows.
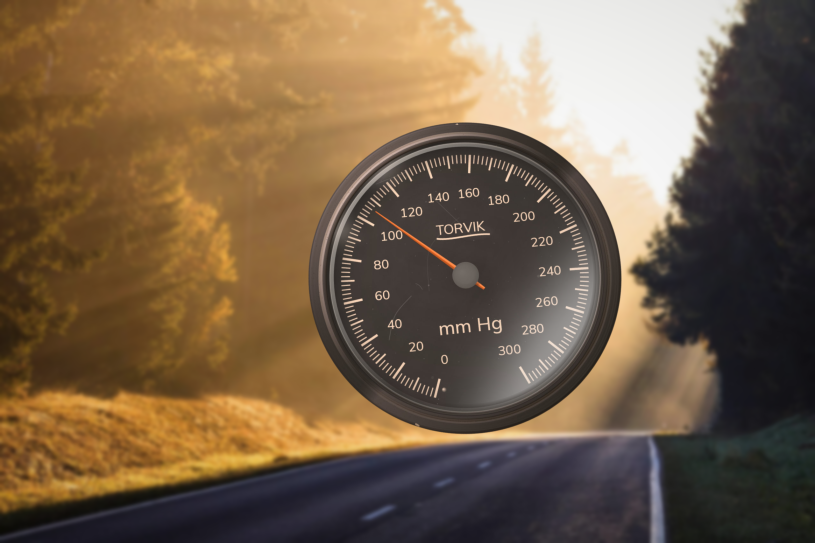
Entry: 106 mmHg
